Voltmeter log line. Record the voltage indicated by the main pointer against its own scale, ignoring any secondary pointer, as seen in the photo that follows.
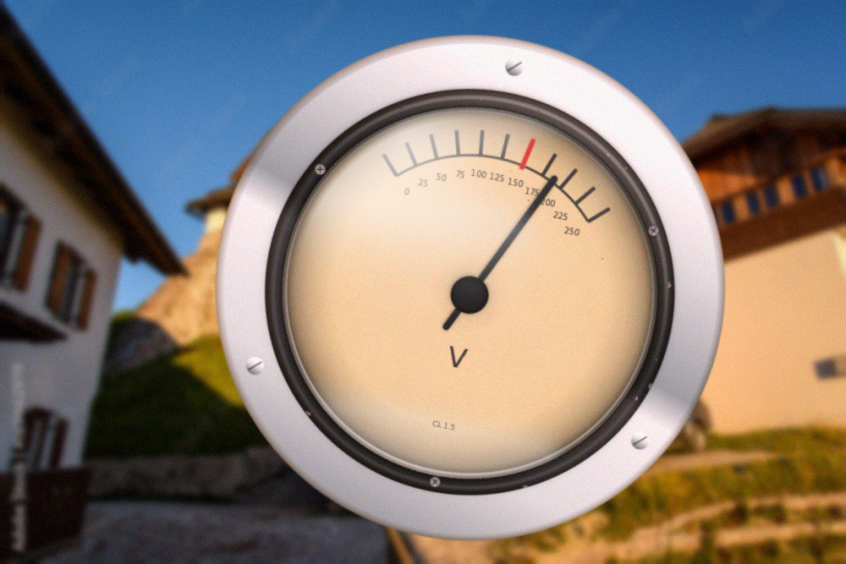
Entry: 187.5 V
